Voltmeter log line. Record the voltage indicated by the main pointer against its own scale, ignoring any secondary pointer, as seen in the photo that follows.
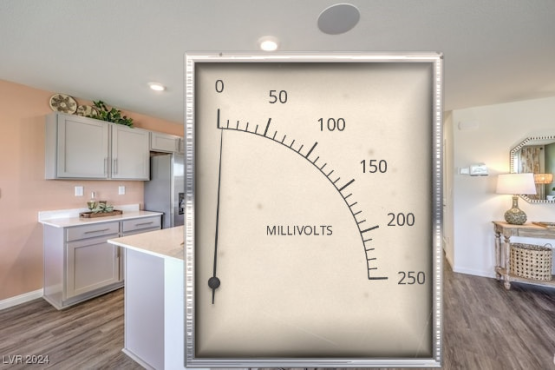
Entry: 5 mV
